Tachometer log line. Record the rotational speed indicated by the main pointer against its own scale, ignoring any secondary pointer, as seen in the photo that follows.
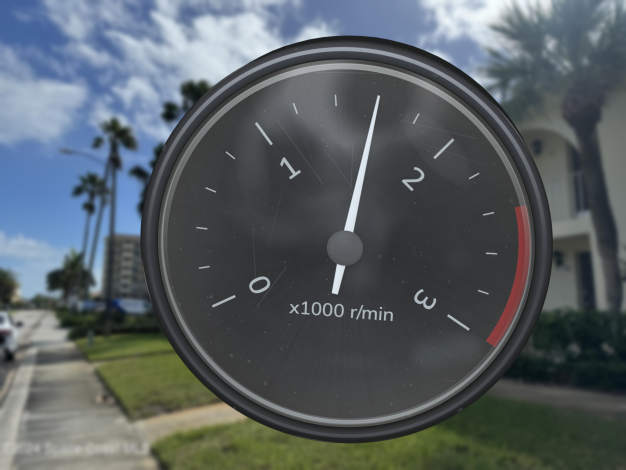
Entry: 1600 rpm
